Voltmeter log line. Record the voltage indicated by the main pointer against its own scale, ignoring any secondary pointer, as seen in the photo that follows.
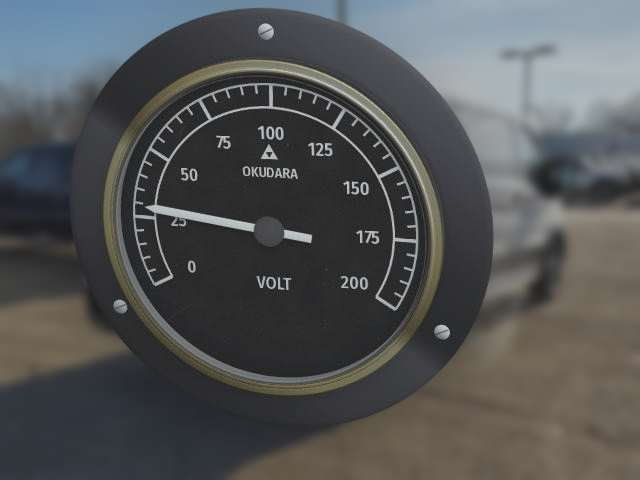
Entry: 30 V
